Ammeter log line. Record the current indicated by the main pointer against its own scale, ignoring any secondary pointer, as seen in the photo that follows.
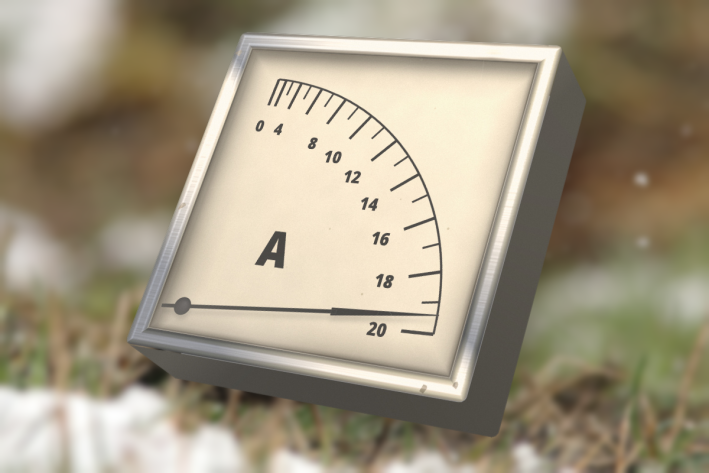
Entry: 19.5 A
